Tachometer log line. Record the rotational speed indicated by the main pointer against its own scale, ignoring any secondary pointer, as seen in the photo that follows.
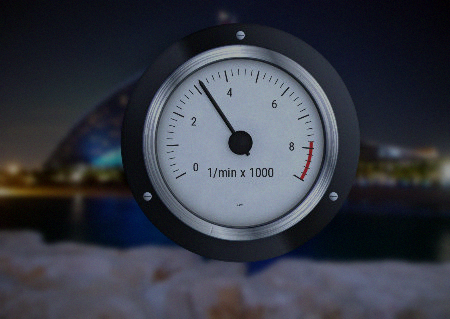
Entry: 3200 rpm
